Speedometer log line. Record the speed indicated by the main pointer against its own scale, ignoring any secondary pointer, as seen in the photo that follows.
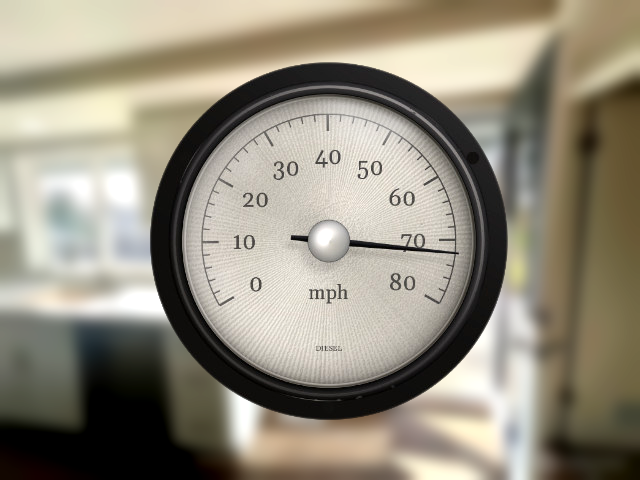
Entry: 72 mph
